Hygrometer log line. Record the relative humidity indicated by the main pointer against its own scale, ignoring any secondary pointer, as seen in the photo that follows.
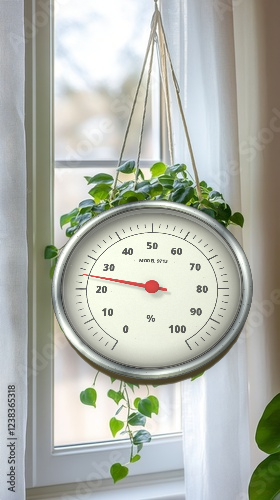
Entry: 24 %
